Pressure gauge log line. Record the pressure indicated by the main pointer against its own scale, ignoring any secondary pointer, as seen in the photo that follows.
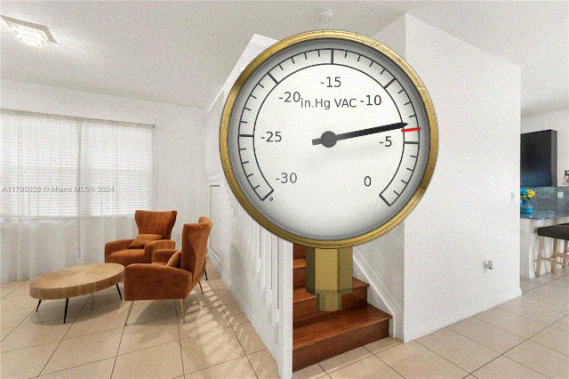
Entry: -6.5 inHg
